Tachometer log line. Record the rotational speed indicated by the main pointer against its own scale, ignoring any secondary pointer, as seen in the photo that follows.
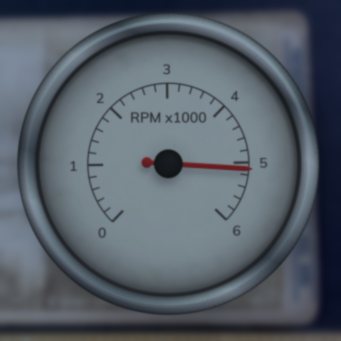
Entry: 5100 rpm
